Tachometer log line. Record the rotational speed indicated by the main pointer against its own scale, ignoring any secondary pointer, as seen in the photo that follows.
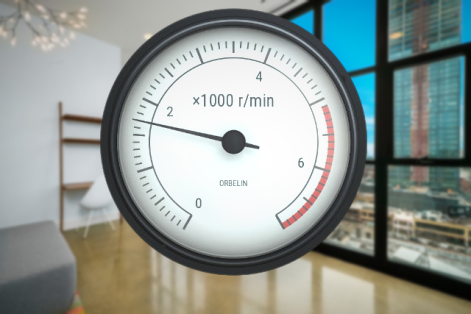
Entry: 1700 rpm
